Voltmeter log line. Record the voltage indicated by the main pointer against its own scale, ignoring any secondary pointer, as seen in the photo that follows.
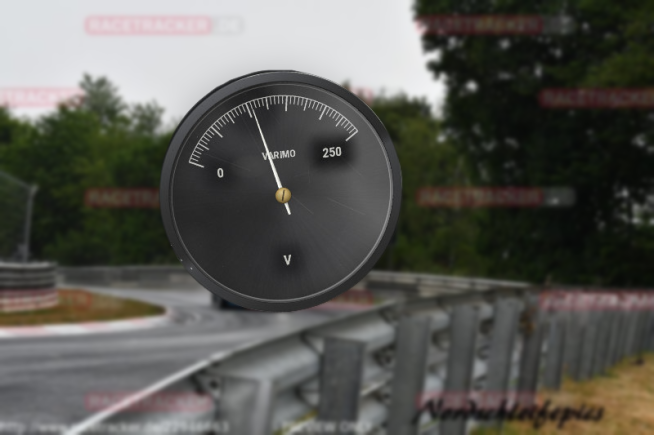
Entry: 105 V
